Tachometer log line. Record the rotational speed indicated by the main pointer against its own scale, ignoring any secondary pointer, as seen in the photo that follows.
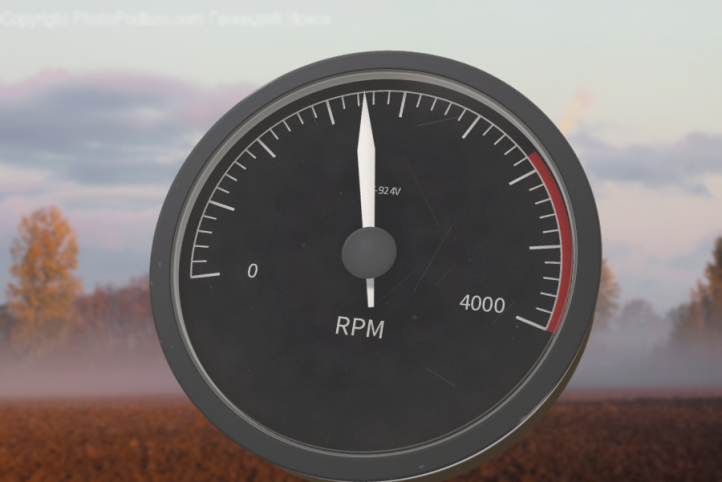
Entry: 1750 rpm
